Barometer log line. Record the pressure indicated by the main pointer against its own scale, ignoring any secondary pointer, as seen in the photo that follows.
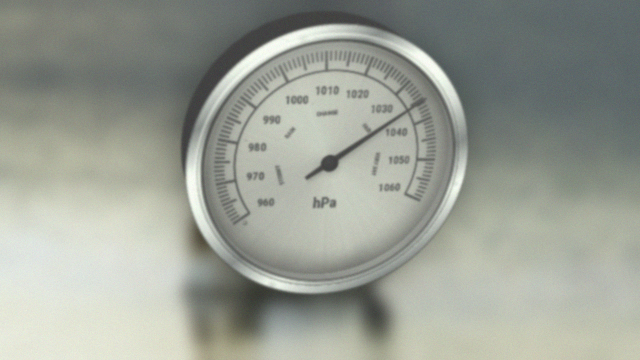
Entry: 1035 hPa
